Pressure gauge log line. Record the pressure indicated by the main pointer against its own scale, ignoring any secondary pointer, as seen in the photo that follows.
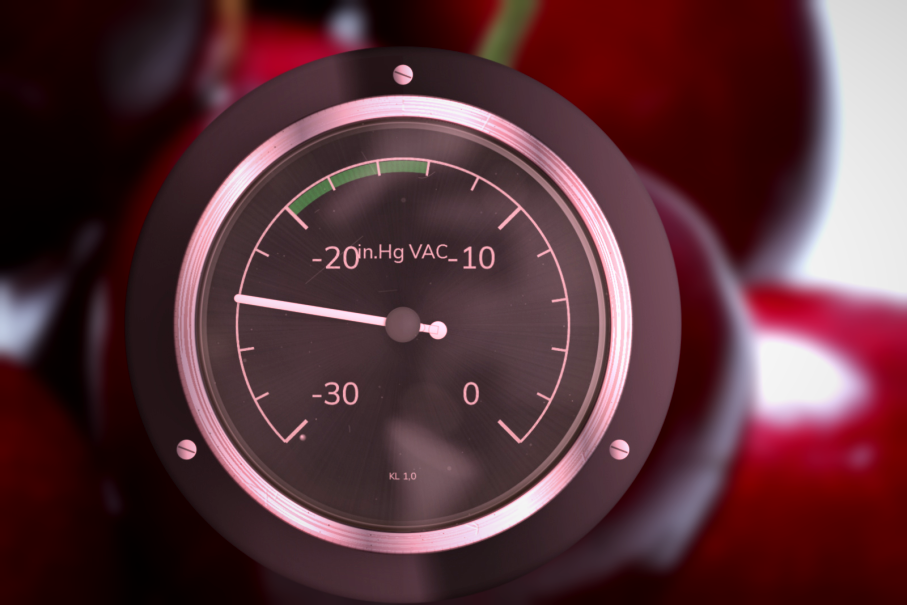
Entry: -24 inHg
